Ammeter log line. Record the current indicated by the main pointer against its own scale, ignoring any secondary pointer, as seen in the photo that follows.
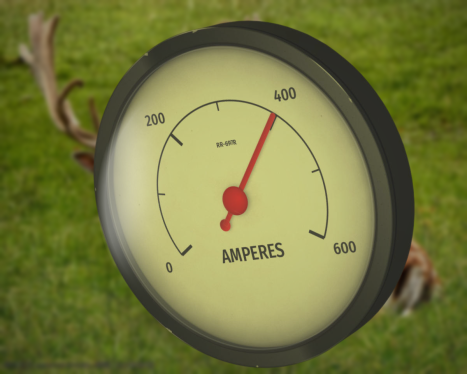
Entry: 400 A
